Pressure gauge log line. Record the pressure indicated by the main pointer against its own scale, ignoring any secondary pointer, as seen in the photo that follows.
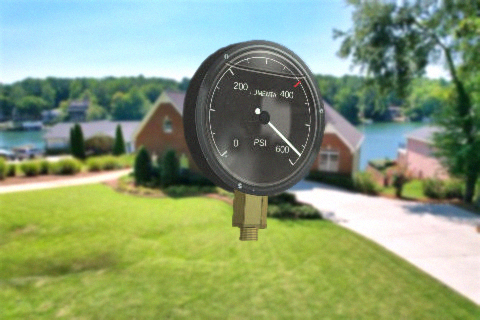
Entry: 575 psi
